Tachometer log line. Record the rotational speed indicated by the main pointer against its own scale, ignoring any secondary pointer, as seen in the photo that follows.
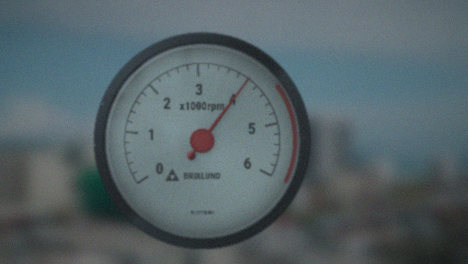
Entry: 4000 rpm
